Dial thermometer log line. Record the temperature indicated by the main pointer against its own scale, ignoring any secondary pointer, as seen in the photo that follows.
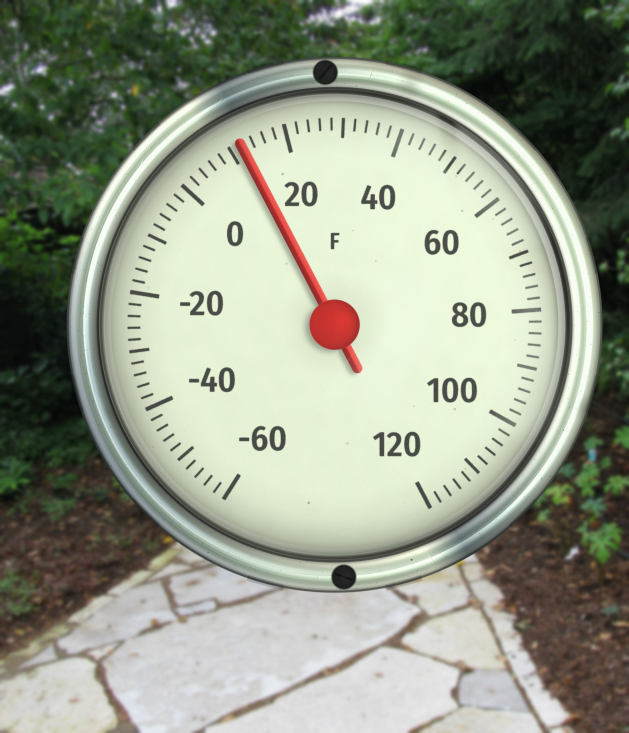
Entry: 12 °F
